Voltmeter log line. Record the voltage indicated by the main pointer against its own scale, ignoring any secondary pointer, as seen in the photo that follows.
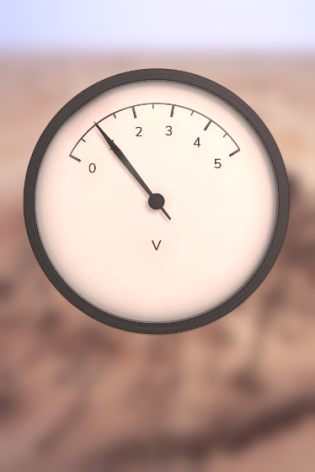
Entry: 1 V
